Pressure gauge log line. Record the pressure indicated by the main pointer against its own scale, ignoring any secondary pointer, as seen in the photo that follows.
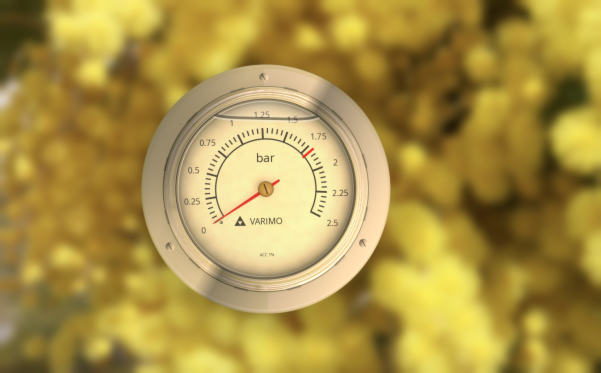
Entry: 0 bar
